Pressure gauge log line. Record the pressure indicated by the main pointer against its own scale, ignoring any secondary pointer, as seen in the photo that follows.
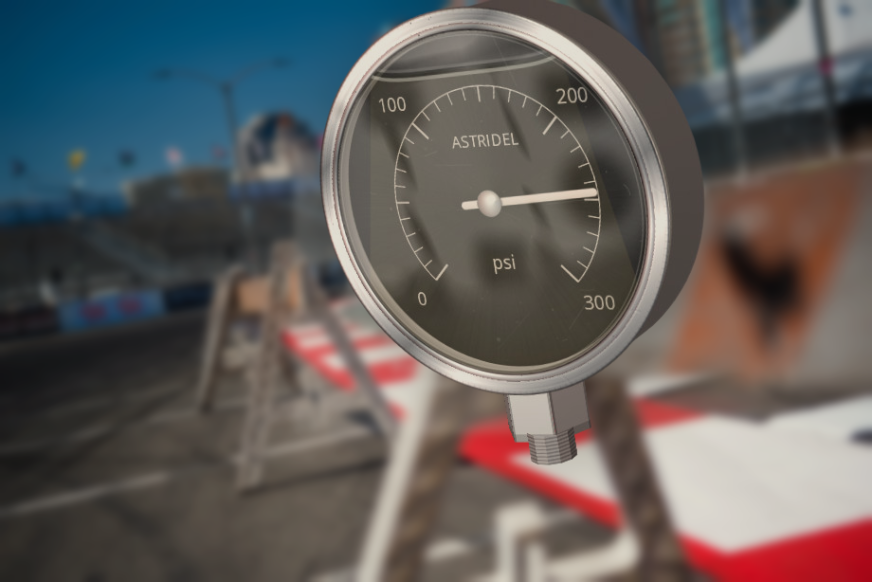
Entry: 245 psi
